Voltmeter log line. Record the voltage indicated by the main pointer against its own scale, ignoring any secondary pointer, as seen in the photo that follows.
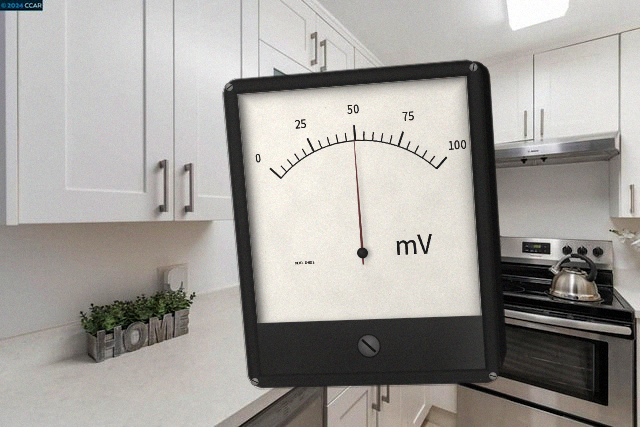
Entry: 50 mV
